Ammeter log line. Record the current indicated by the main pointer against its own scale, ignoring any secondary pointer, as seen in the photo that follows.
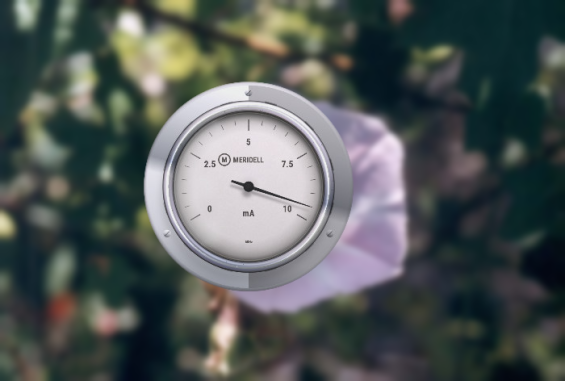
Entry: 9.5 mA
